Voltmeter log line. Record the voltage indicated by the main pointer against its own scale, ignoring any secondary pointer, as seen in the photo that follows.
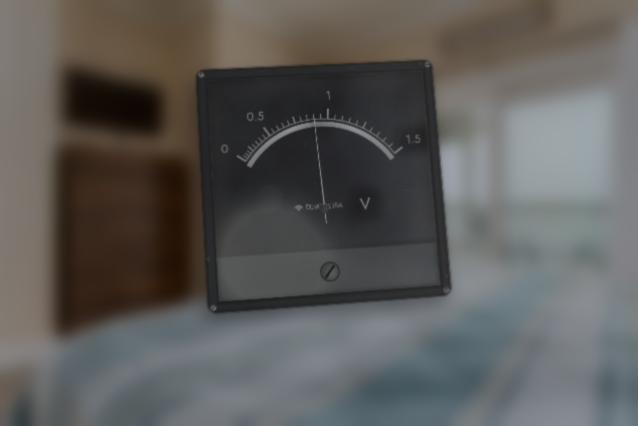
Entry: 0.9 V
